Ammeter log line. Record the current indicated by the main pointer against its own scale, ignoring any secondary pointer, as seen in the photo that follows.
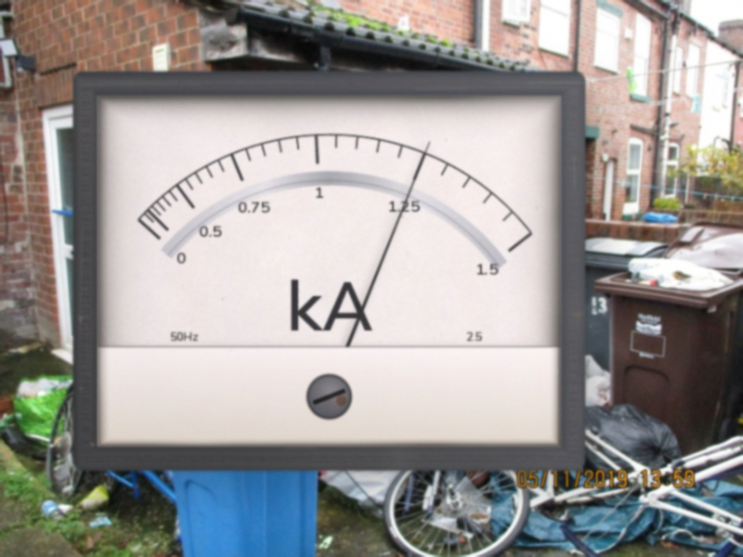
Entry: 1.25 kA
